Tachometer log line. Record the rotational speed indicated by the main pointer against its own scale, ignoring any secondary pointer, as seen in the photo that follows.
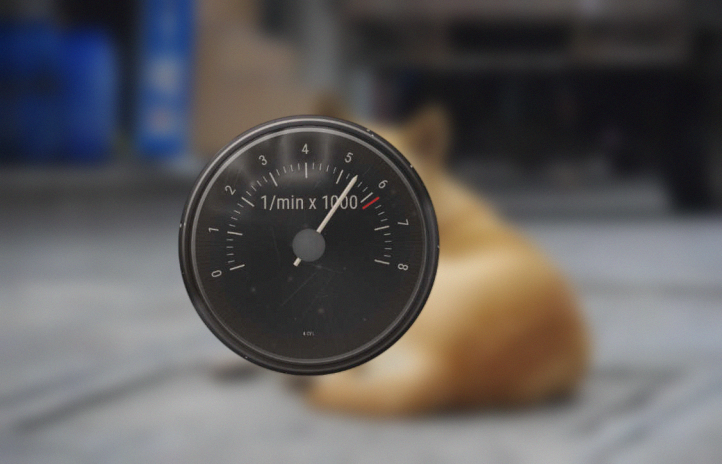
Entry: 5400 rpm
